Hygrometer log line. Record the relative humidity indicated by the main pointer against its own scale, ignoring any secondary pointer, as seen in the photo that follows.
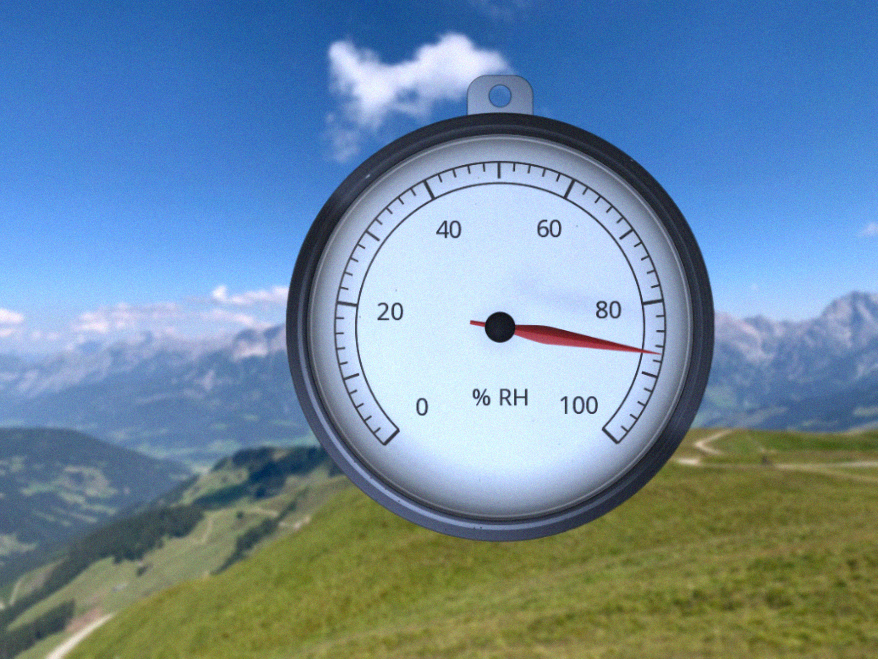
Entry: 87 %
